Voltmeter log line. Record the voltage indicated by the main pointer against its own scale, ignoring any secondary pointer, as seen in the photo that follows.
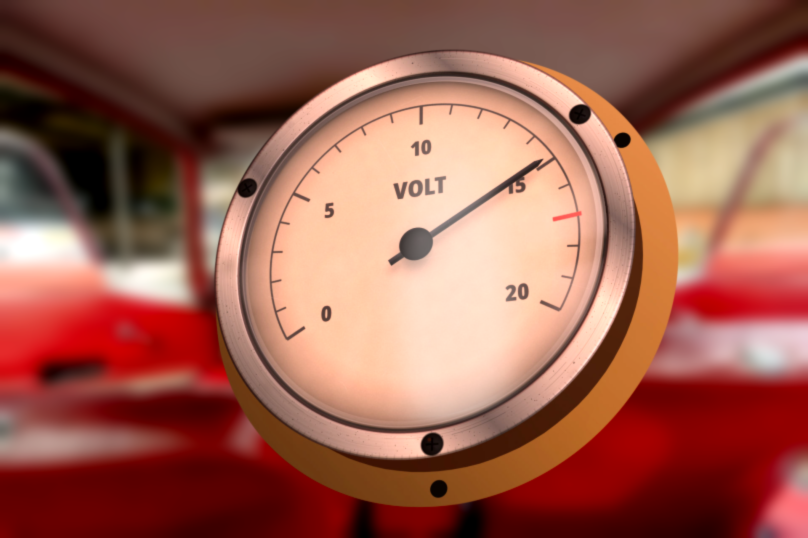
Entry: 15 V
